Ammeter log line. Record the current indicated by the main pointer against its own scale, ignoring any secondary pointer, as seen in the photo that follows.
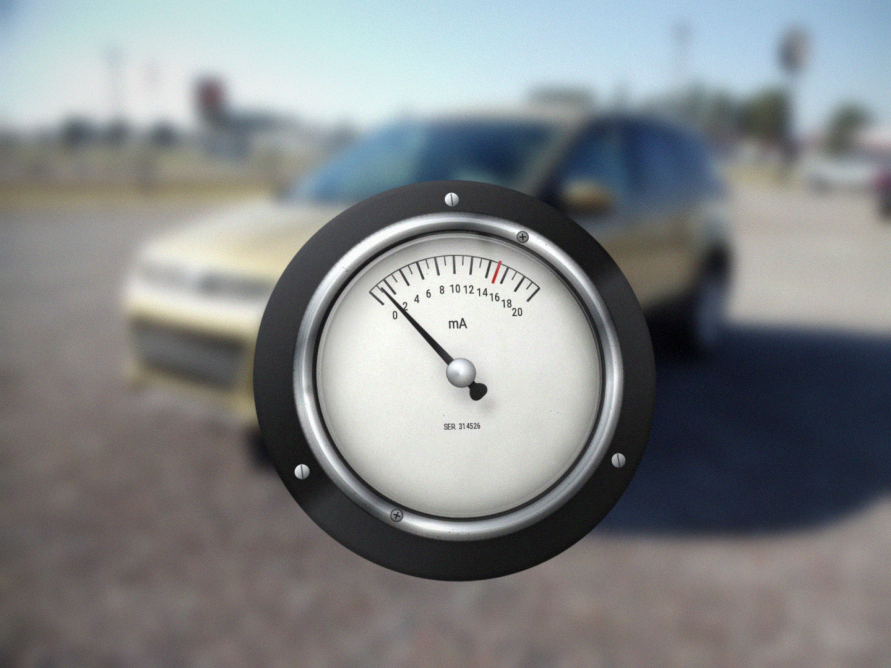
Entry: 1 mA
